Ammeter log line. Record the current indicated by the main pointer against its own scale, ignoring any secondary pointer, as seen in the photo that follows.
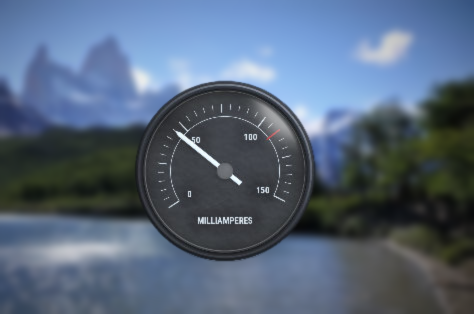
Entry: 45 mA
